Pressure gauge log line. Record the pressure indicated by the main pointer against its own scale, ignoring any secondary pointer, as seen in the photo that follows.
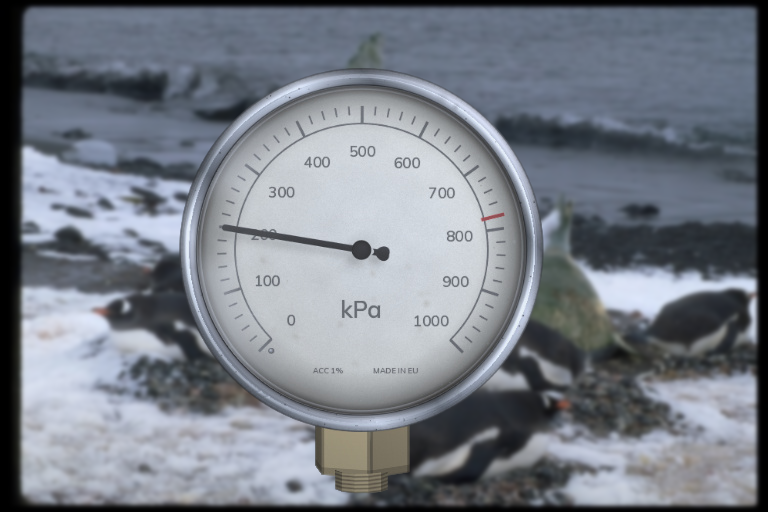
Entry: 200 kPa
